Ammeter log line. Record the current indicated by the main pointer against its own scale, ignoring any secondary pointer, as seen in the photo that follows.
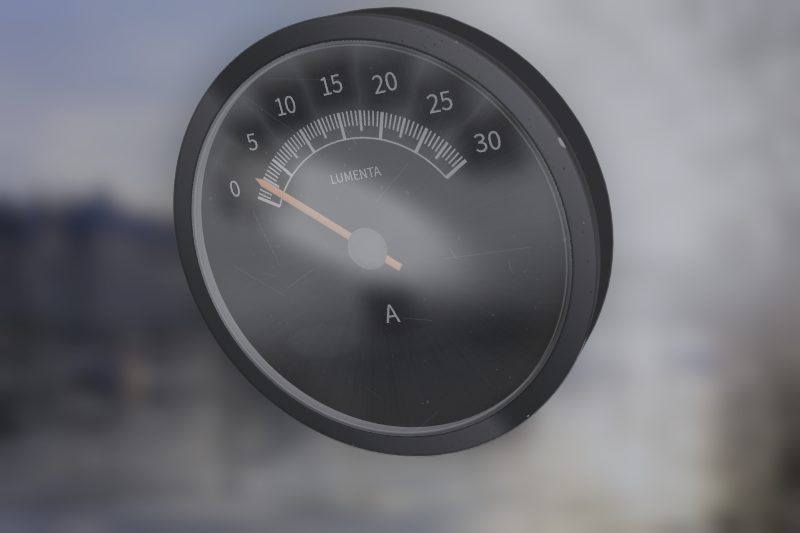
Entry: 2.5 A
